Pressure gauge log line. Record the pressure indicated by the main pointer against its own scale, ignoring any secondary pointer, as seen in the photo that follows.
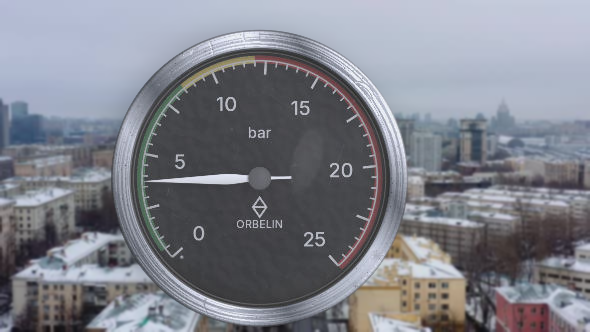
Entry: 3.75 bar
